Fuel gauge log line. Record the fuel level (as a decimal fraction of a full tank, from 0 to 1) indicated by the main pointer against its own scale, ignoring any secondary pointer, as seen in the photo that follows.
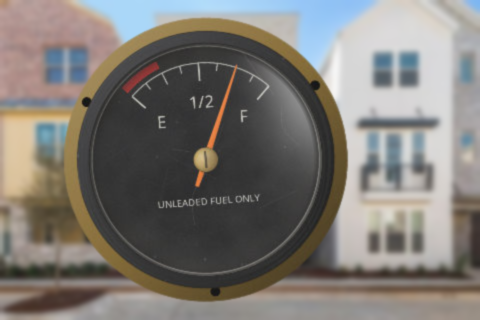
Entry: 0.75
